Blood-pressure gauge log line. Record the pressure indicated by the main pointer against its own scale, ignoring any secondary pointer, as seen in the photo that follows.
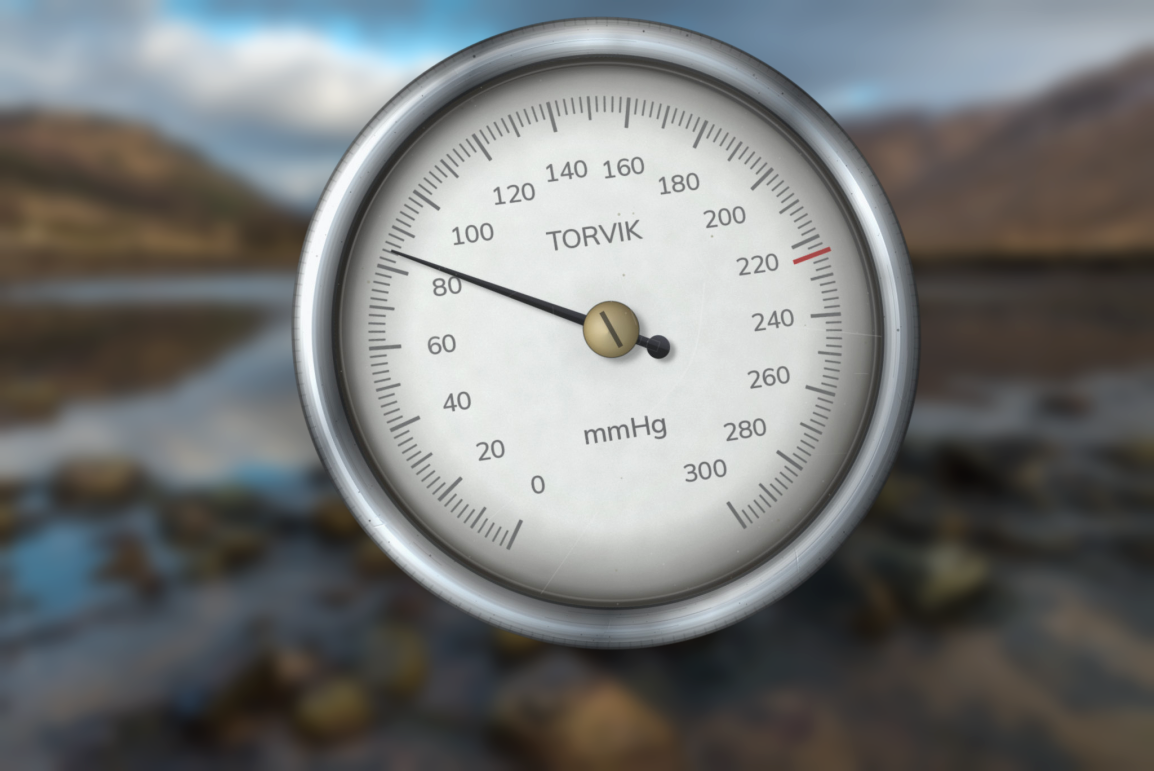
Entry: 84 mmHg
